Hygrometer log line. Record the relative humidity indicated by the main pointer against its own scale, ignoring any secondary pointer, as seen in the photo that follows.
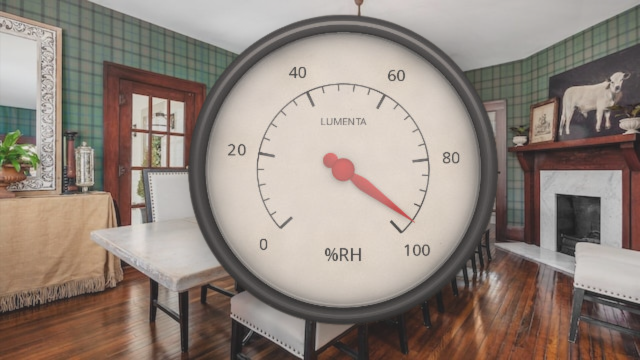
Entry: 96 %
